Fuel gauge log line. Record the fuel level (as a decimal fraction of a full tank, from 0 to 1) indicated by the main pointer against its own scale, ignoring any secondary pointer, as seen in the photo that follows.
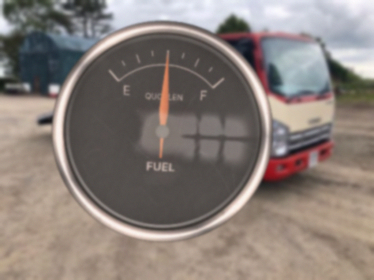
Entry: 0.5
